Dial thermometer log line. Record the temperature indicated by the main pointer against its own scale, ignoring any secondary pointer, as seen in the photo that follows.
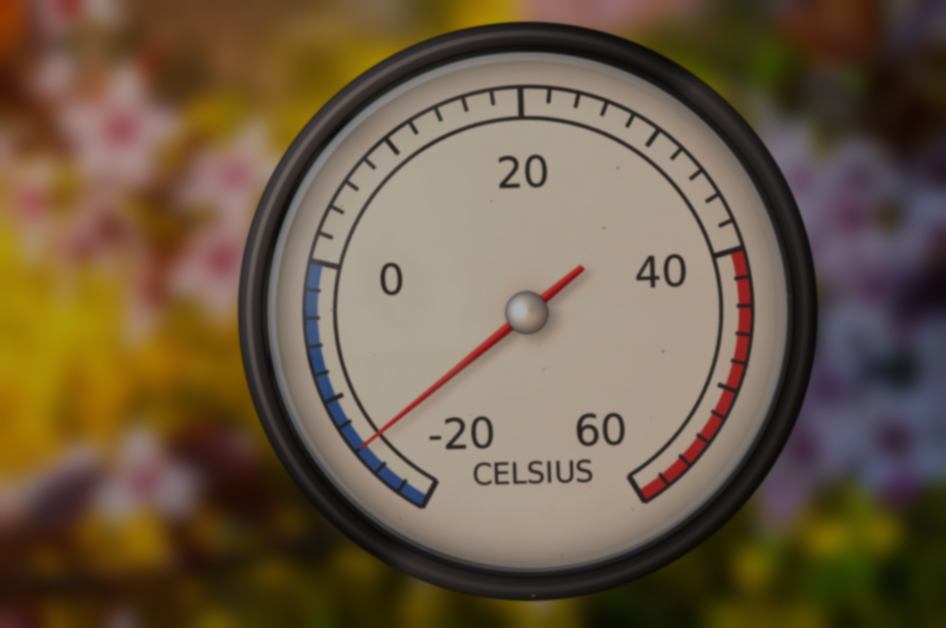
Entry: -14 °C
